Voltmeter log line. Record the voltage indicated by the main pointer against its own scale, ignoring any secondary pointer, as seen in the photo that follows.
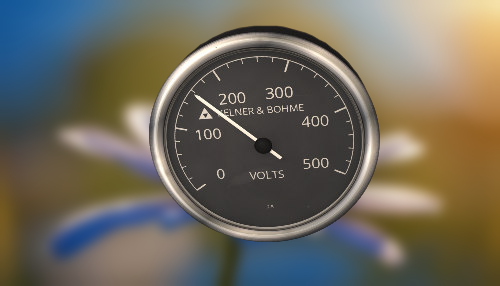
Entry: 160 V
